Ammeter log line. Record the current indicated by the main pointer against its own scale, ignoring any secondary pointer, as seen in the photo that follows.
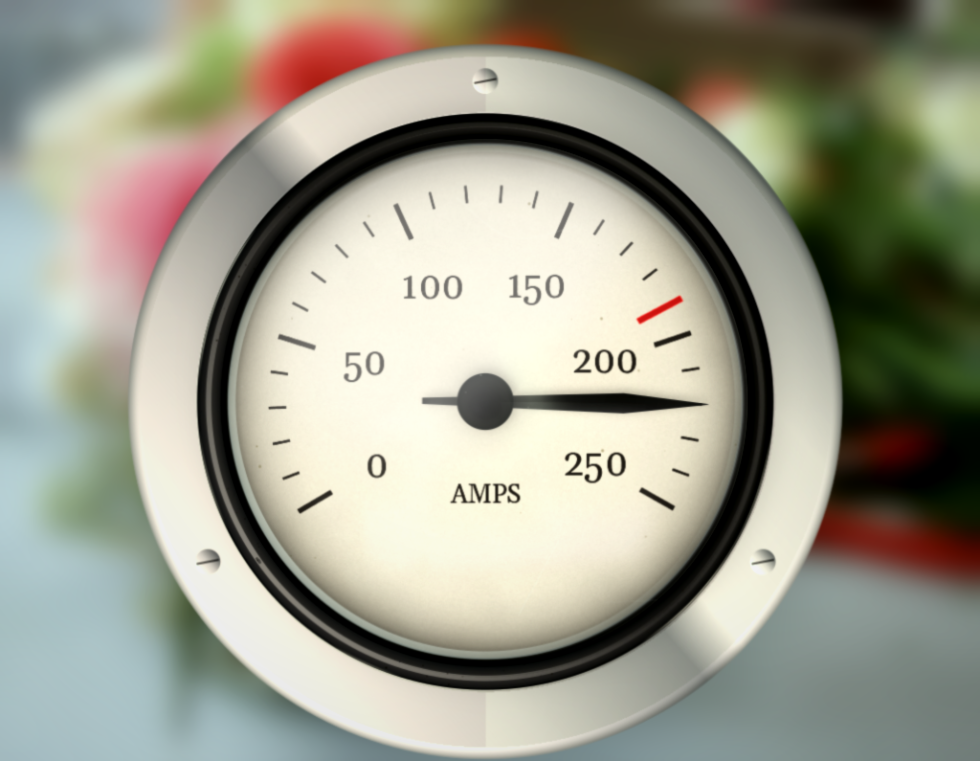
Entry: 220 A
